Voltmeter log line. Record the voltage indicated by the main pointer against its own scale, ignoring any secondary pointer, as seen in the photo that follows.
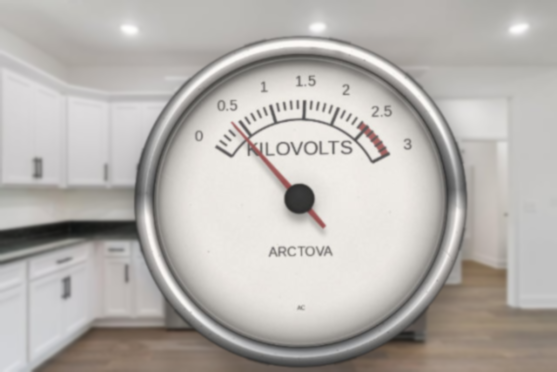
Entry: 0.4 kV
